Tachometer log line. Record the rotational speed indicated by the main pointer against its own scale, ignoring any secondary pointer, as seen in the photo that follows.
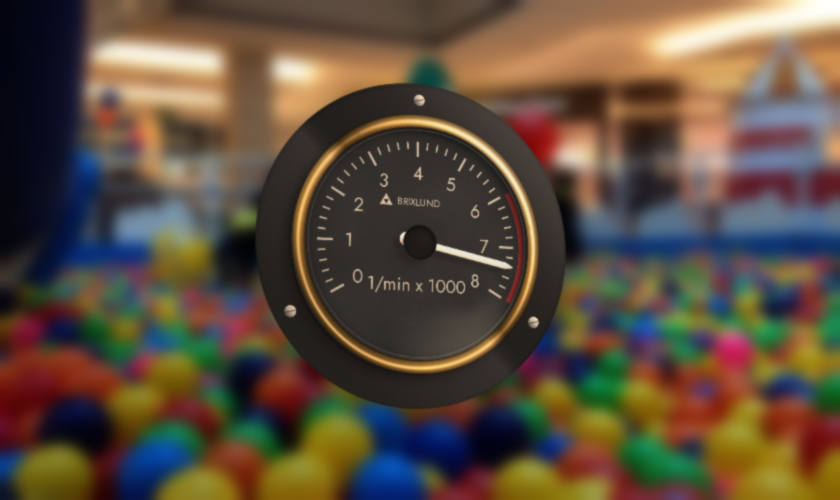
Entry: 7400 rpm
